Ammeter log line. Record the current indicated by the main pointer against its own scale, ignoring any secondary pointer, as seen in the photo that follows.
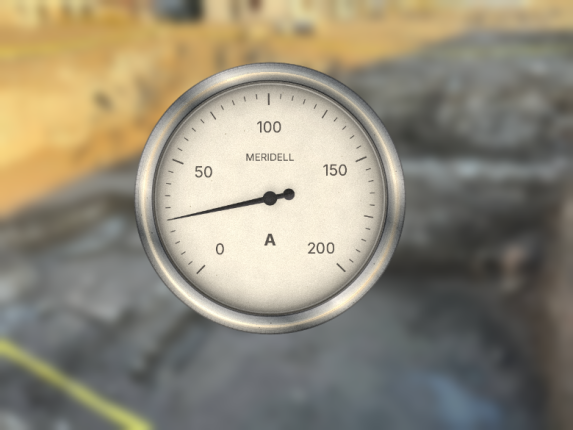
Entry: 25 A
